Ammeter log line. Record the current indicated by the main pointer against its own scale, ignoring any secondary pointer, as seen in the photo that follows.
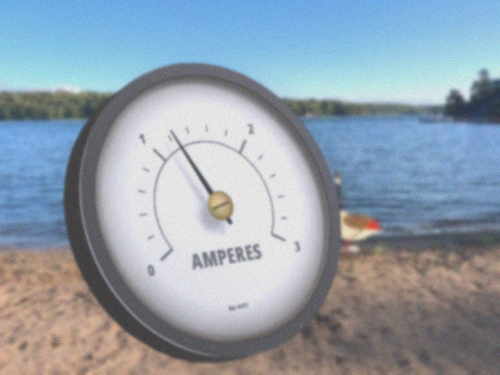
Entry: 1.2 A
